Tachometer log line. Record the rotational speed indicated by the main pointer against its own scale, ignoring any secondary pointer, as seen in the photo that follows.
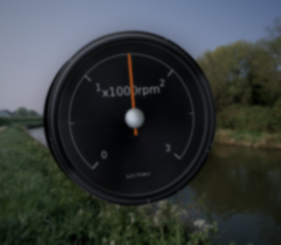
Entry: 1500 rpm
